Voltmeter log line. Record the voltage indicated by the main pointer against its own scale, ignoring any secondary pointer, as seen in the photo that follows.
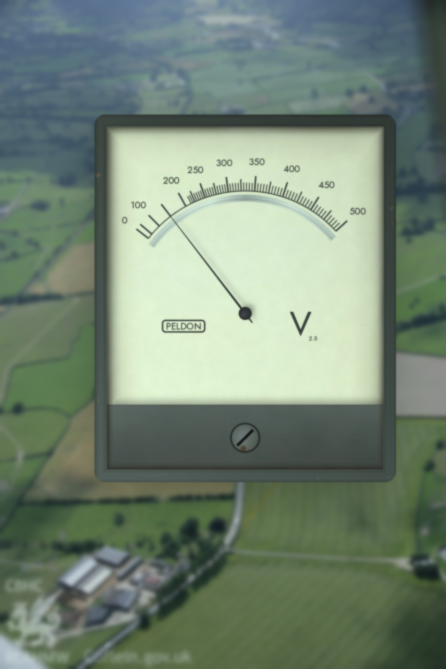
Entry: 150 V
